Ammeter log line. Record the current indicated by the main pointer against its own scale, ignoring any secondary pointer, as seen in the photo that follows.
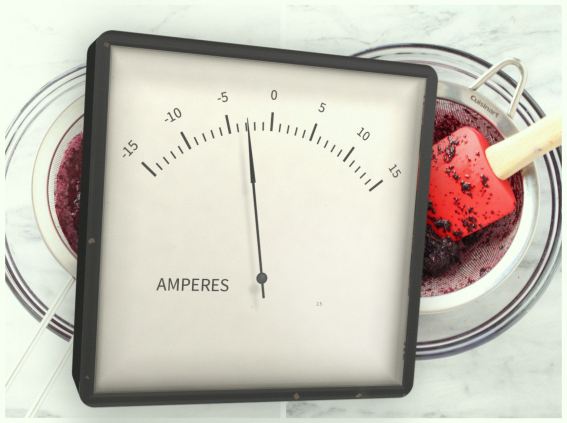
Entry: -3 A
